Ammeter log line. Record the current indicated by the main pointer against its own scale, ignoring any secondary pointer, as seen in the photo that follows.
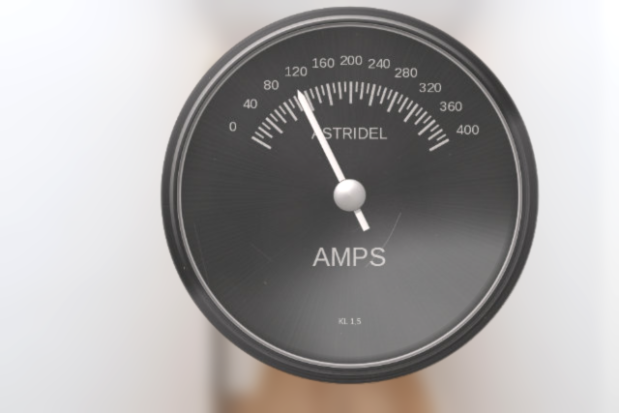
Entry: 110 A
